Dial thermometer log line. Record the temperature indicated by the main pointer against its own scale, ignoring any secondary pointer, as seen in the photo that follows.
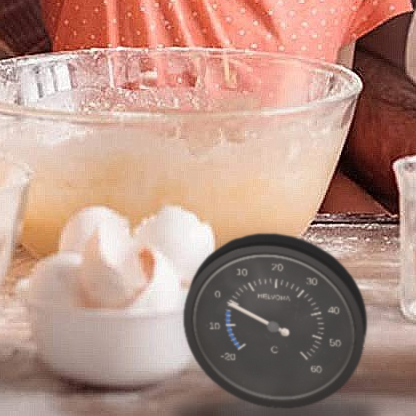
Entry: 0 °C
